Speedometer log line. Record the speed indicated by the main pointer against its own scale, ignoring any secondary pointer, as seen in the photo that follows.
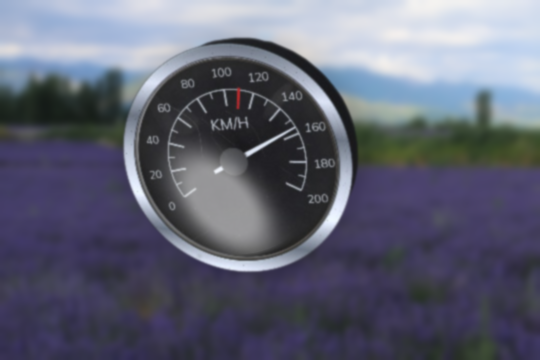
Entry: 155 km/h
